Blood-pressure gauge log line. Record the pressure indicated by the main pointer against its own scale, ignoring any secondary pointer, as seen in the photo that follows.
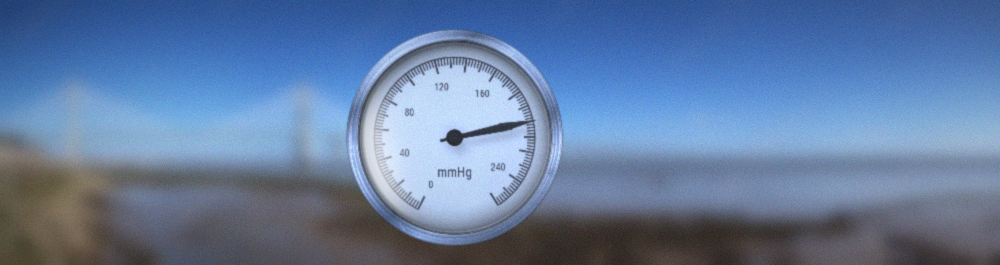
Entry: 200 mmHg
